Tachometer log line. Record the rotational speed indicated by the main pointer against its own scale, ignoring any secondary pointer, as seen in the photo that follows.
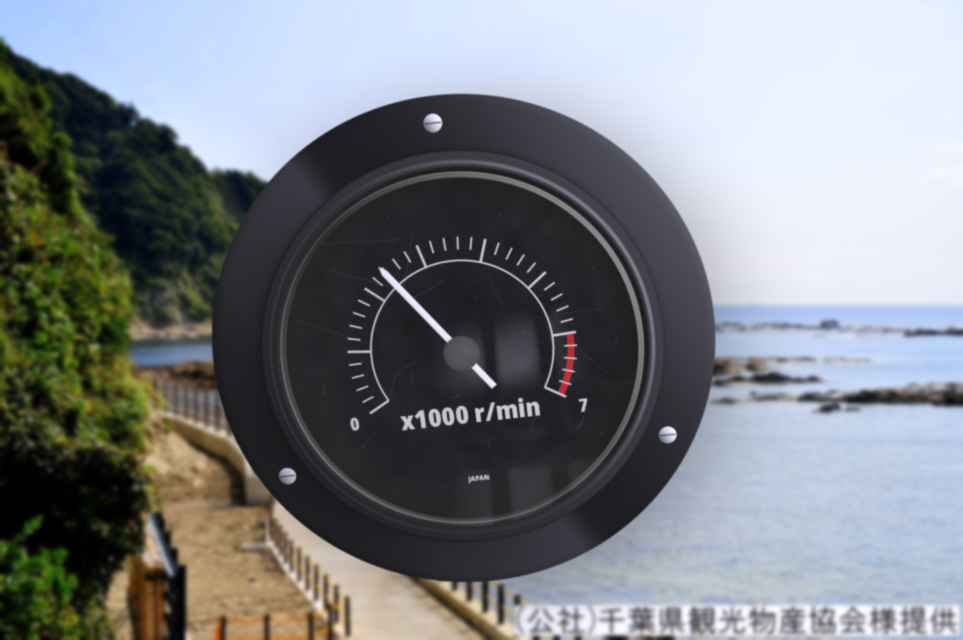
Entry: 2400 rpm
